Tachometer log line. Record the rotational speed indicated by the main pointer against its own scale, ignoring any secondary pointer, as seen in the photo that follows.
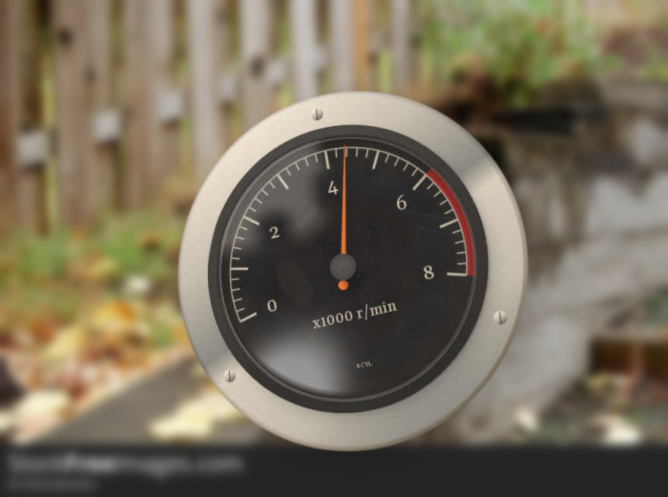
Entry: 4400 rpm
